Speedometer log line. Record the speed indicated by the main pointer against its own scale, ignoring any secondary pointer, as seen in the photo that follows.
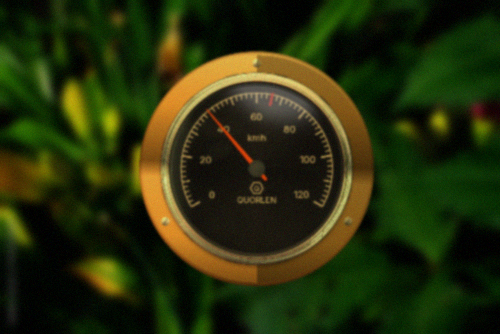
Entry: 40 km/h
